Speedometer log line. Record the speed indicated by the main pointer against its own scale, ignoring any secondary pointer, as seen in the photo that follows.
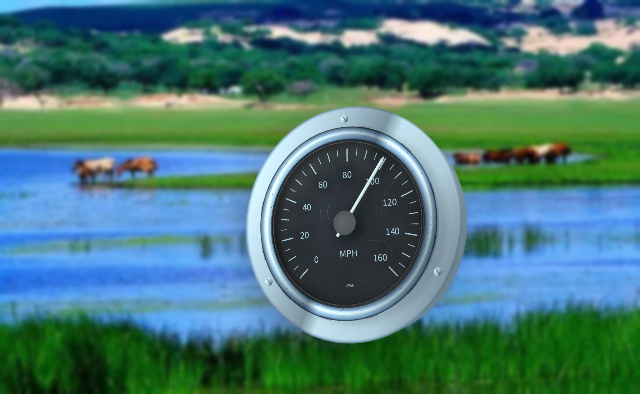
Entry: 100 mph
